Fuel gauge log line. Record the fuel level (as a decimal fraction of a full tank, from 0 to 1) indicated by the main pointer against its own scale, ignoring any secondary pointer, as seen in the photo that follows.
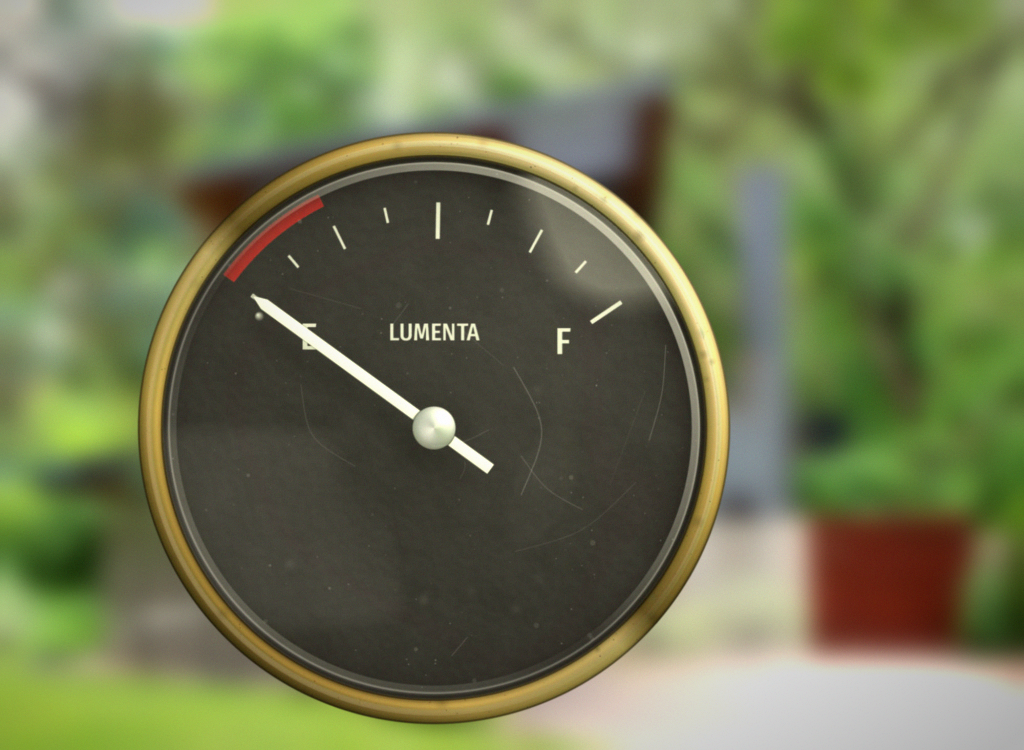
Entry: 0
